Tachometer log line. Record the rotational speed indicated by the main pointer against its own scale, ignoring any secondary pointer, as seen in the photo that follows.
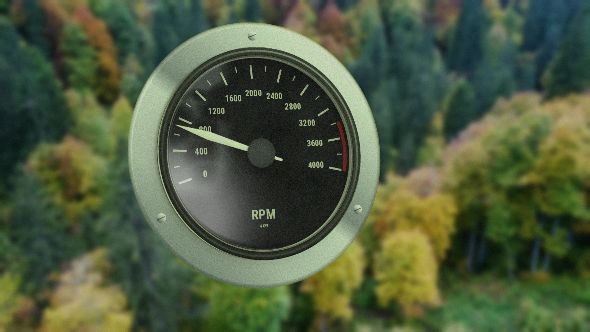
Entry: 700 rpm
